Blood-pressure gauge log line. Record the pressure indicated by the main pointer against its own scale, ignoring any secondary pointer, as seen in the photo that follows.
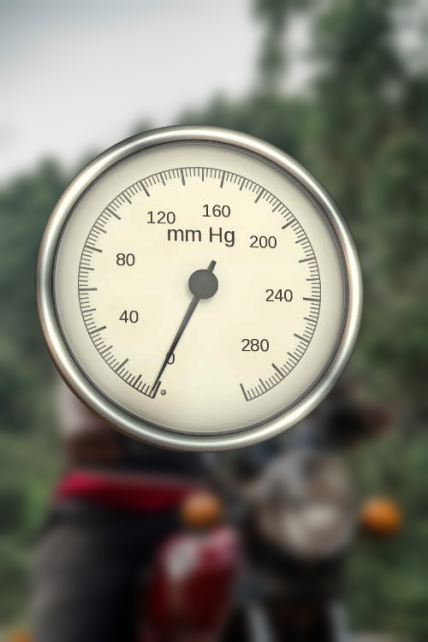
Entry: 2 mmHg
